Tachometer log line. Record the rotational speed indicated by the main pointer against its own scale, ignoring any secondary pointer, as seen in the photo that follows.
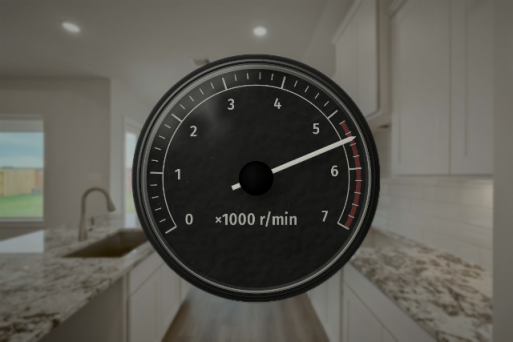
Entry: 5500 rpm
